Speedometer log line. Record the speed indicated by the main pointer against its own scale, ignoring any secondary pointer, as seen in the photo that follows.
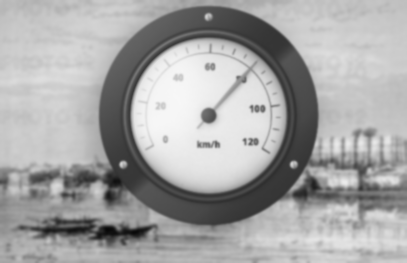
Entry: 80 km/h
